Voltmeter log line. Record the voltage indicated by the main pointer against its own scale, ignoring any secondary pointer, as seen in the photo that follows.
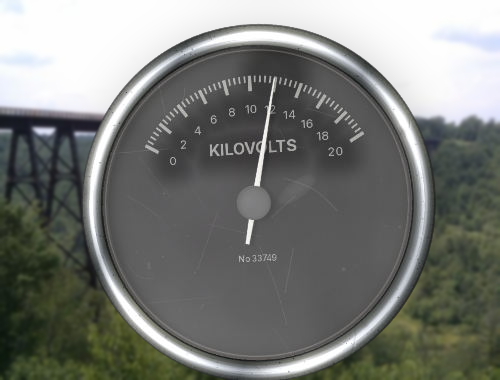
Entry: 12 kV
